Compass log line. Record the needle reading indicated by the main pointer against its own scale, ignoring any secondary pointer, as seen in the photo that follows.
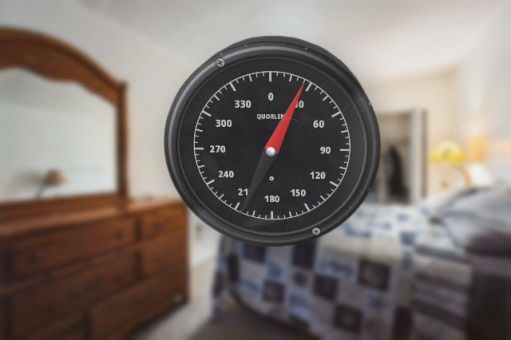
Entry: 25 °
